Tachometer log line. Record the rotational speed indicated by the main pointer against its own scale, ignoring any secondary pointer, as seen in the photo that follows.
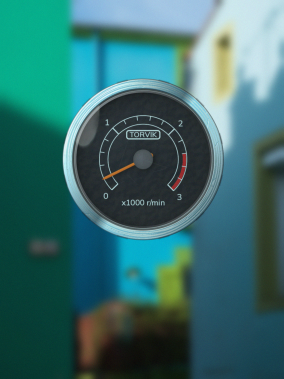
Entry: 200 rpm
